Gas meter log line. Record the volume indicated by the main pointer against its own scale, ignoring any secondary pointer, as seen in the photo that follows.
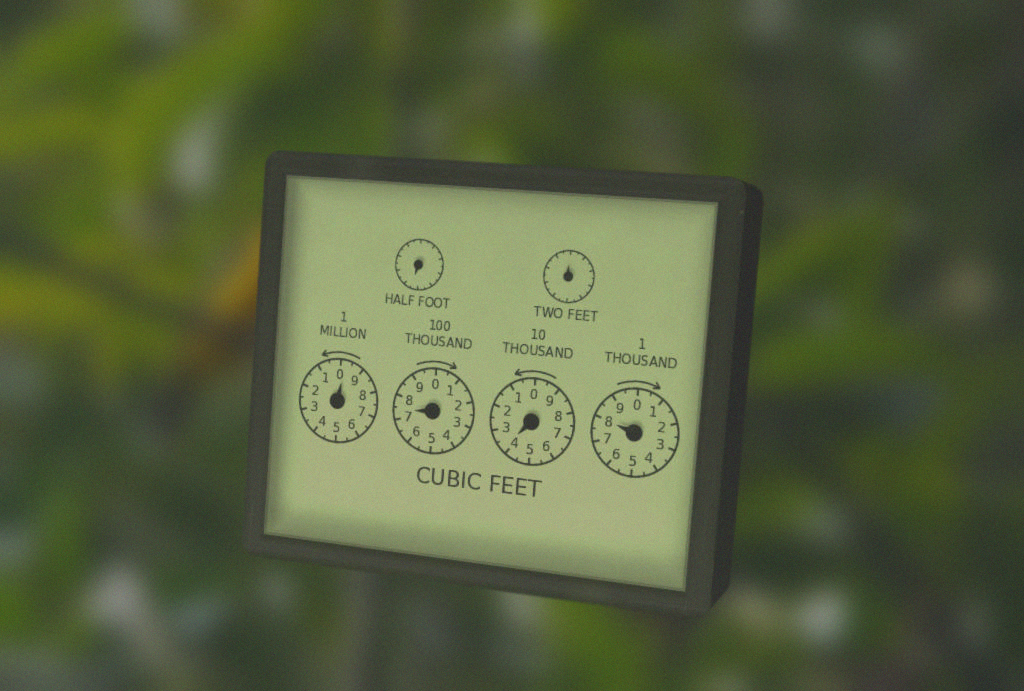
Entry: 973800 ft³
